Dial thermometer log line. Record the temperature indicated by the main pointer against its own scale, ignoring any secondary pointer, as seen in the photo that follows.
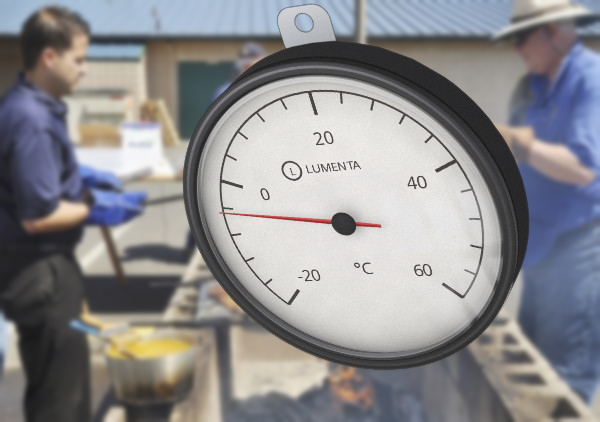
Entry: -4 °C
